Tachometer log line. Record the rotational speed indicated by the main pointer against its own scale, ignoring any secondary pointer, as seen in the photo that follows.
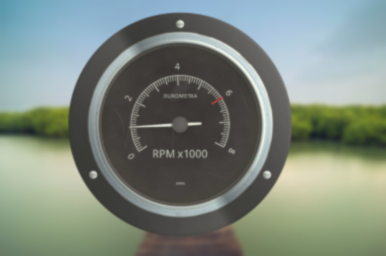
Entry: 1000 rpm
